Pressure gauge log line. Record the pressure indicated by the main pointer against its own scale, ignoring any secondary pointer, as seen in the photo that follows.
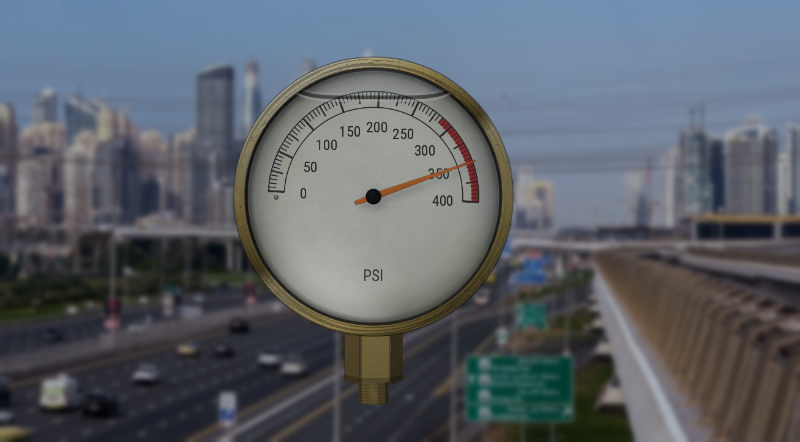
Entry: 350 psi
